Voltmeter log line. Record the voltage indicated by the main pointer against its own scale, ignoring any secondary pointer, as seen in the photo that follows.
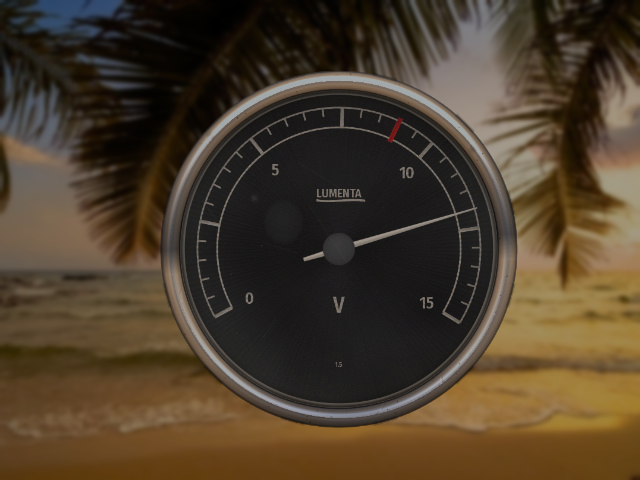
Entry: 12 V
